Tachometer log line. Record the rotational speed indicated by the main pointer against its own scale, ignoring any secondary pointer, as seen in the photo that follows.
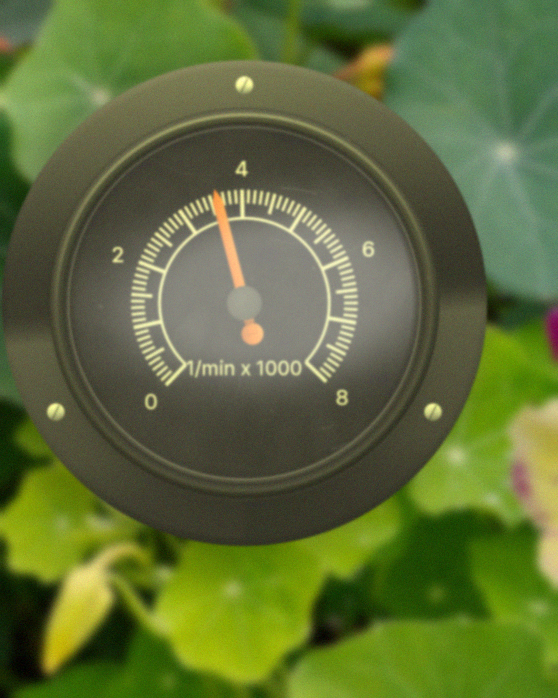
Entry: 3600 rpm
